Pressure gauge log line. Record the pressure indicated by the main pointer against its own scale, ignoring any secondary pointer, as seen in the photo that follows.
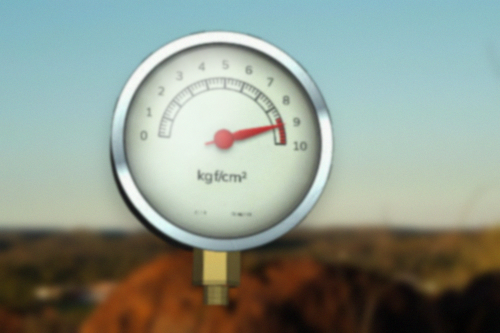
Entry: 9 kg/cm²
